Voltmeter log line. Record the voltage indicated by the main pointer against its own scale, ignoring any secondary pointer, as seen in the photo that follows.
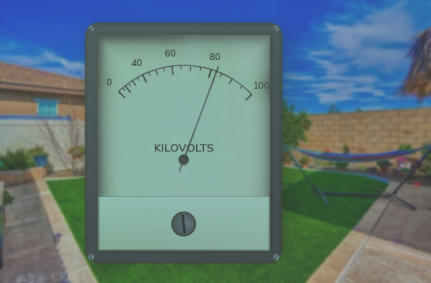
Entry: 82.5 kV
